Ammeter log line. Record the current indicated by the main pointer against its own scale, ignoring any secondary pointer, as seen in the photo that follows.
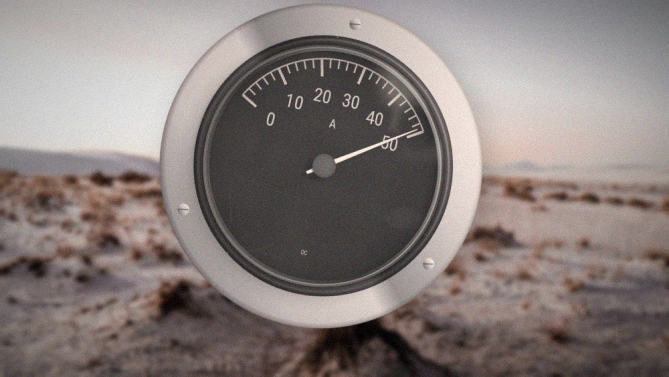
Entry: 49 A
